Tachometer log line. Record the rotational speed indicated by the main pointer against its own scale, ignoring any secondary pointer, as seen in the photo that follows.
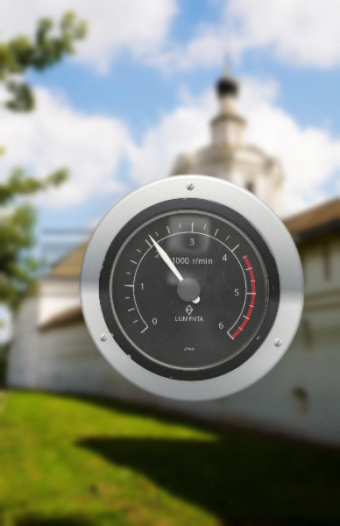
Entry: 2125 rpm
